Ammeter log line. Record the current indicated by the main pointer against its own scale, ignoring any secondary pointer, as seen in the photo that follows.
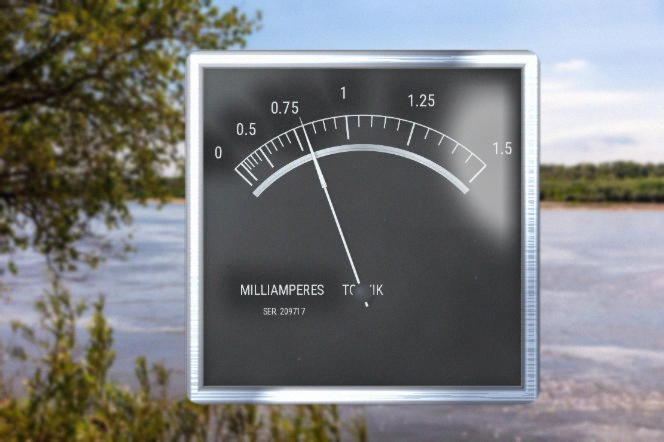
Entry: 0.8 mA
